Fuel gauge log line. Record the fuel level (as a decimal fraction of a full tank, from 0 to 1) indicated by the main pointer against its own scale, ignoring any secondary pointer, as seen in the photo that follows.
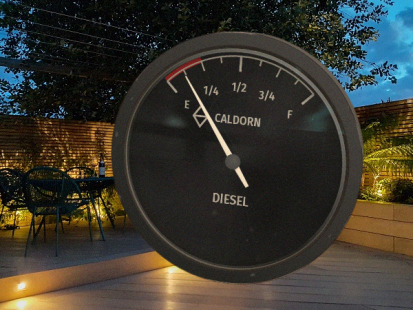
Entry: 0.125
